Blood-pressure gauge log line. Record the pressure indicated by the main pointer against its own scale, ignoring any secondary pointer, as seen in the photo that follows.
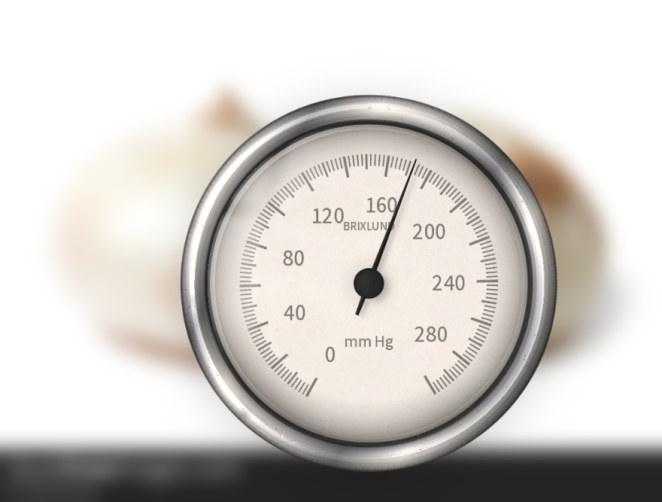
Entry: 172 mmHg
